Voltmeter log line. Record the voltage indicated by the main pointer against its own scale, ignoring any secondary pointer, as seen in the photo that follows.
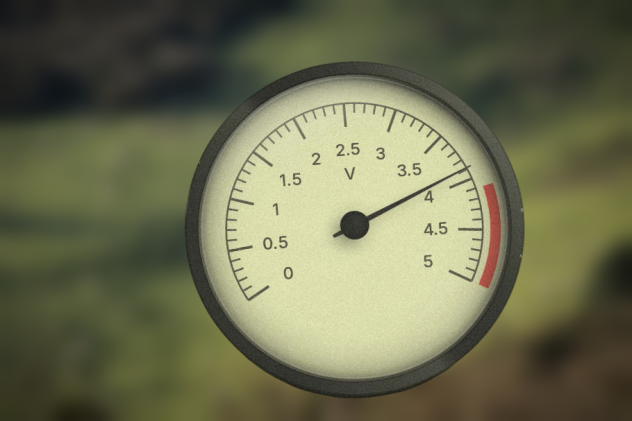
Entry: 3.9 V
